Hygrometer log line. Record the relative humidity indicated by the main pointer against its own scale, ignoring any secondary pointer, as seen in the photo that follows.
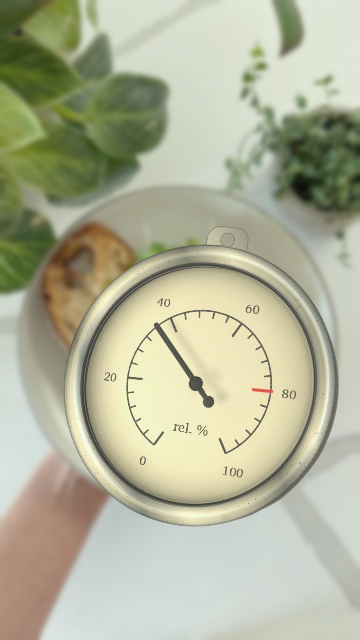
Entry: 36 %
